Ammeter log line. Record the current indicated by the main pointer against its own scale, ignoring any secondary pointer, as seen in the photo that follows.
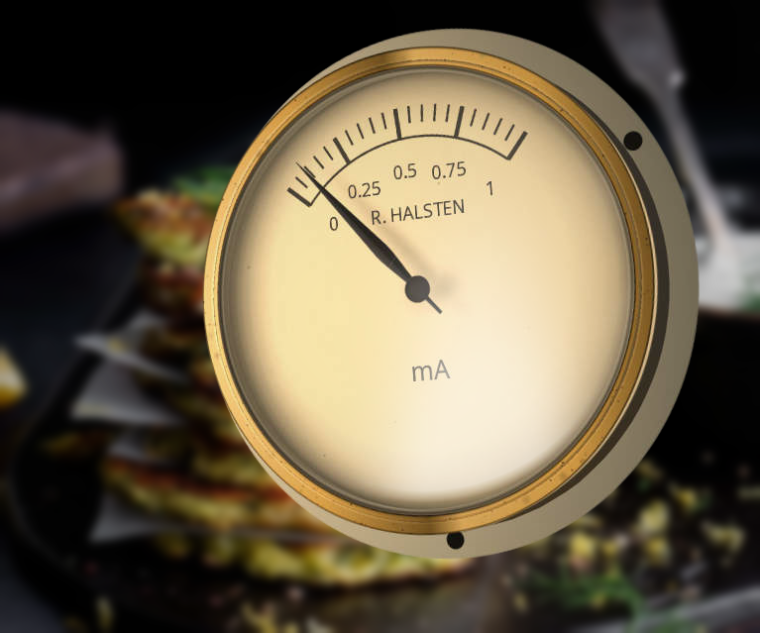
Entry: 0.1 mA
